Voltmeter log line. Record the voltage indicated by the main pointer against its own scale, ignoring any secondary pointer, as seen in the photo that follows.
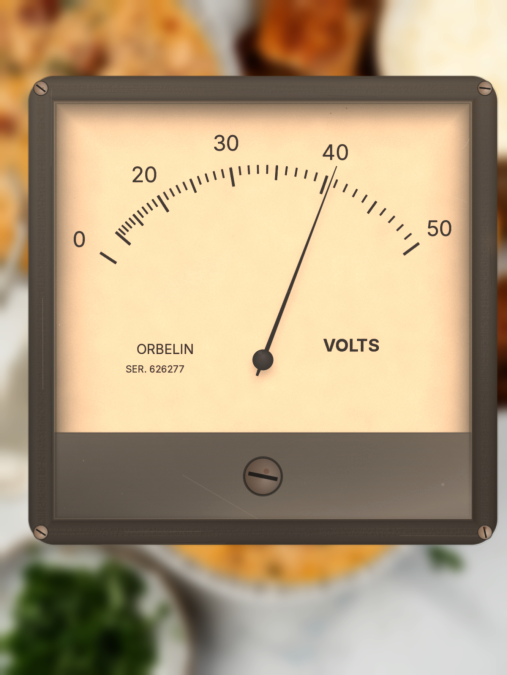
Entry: 40.5 V
